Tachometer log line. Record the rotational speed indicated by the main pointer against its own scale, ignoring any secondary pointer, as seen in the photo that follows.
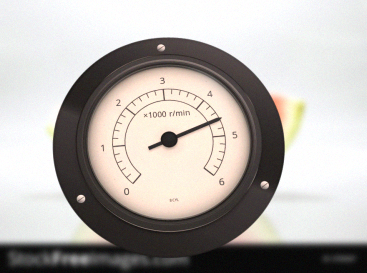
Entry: 4600 rpm
